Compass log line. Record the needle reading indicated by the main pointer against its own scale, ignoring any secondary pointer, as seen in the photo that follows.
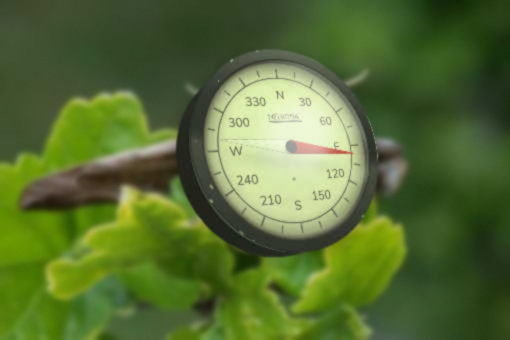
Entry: 97.5 °
